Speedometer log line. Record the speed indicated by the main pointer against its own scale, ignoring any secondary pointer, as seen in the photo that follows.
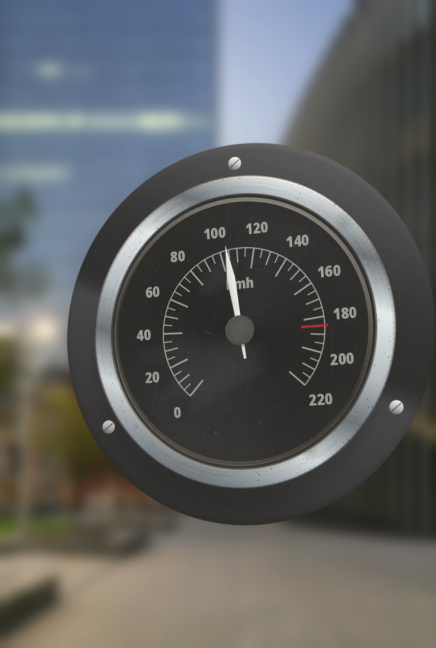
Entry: 105 km/h
